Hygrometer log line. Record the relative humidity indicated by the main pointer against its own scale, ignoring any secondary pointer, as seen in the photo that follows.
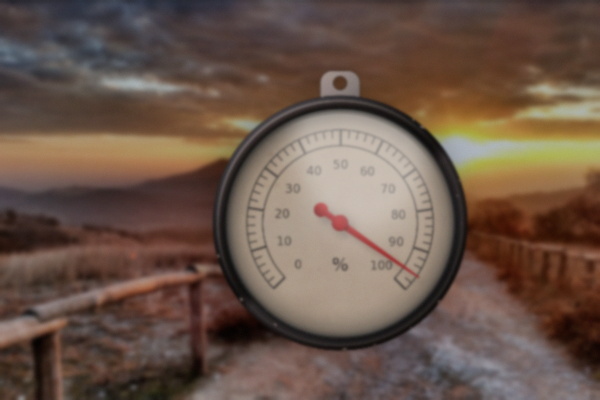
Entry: 96 %
